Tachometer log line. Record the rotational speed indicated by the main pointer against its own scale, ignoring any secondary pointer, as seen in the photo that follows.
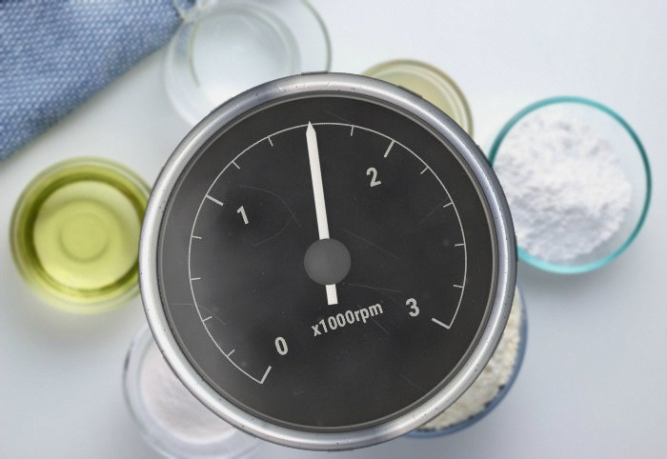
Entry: 1600 rpm
